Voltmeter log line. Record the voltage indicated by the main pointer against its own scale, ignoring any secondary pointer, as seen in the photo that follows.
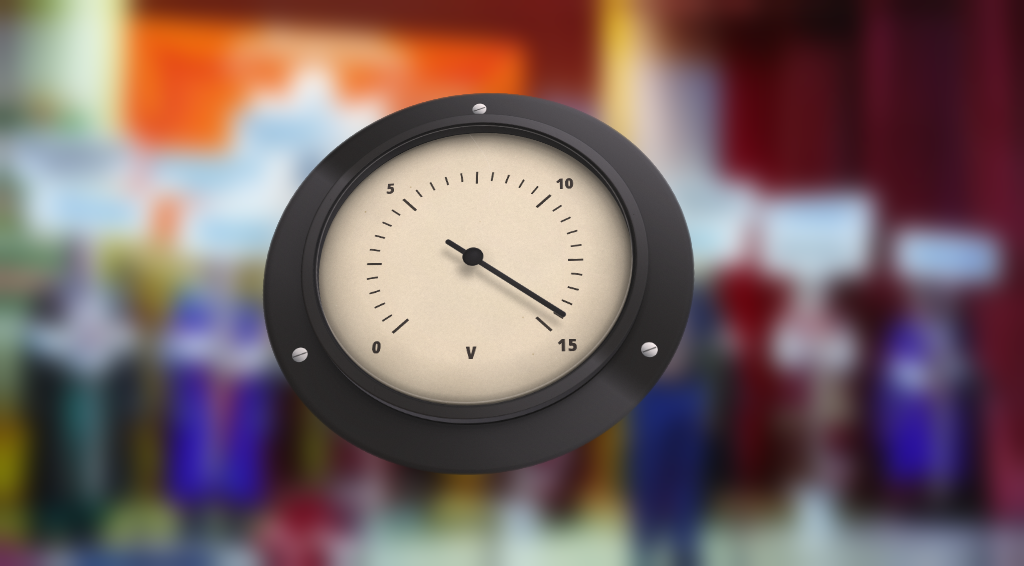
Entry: 14.5 V
